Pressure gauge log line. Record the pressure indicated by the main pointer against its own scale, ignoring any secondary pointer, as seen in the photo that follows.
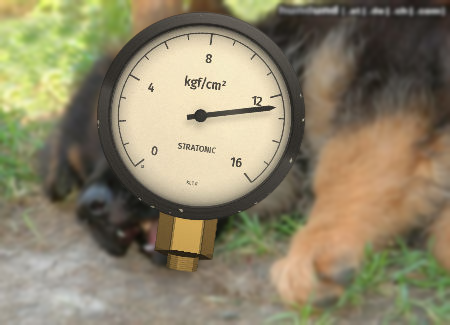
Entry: 12.5 kg/cm²
